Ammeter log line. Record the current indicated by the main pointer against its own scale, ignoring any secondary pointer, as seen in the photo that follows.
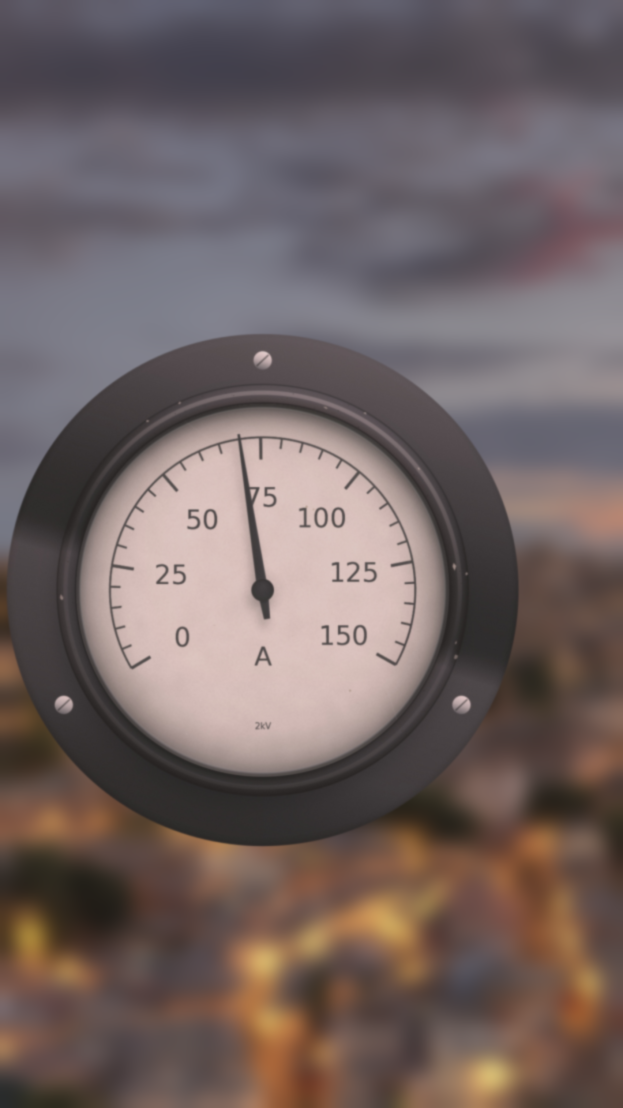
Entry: 70 A
